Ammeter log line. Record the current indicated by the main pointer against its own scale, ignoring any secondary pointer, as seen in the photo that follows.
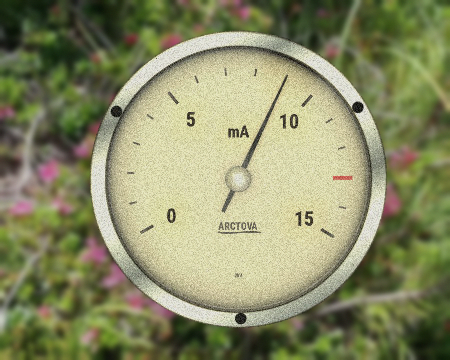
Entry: 9 mA
